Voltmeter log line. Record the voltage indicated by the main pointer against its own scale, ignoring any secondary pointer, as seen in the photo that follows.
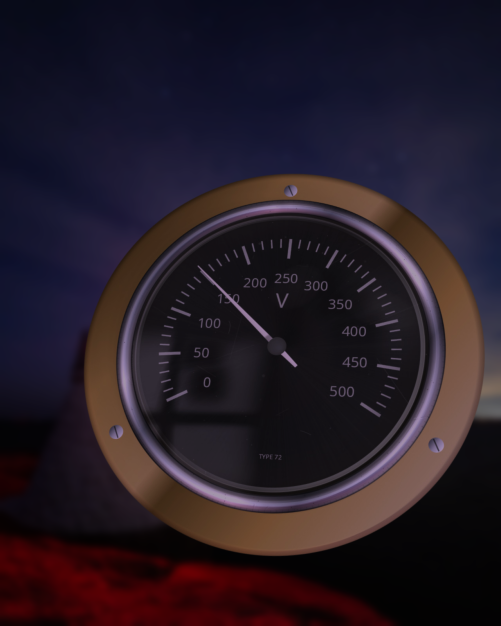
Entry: 150 V
